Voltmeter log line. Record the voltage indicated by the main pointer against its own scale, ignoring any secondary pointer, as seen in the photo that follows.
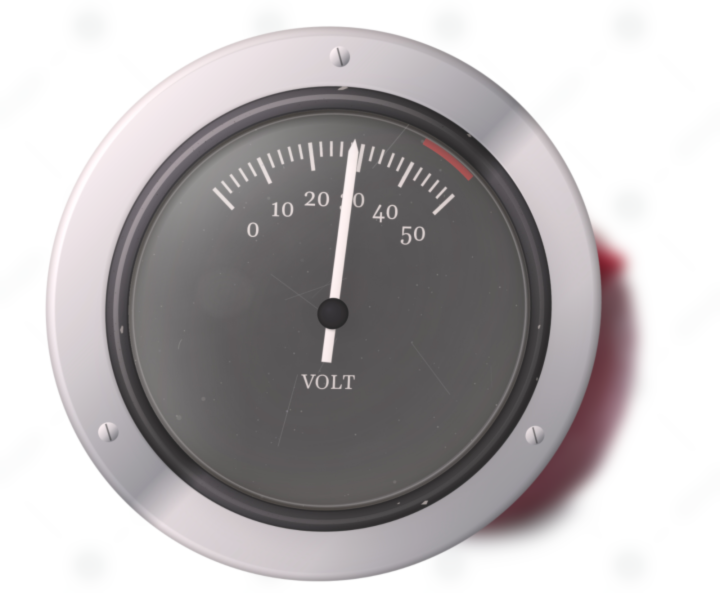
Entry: 28 V
